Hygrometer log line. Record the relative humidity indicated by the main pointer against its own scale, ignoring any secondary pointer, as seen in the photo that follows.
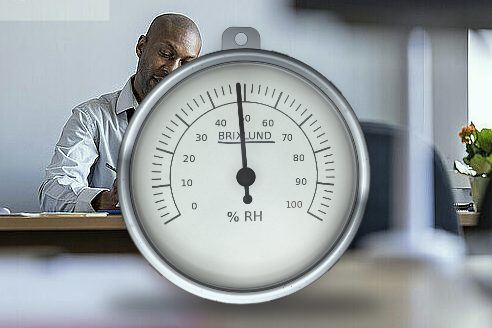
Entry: 48 %
